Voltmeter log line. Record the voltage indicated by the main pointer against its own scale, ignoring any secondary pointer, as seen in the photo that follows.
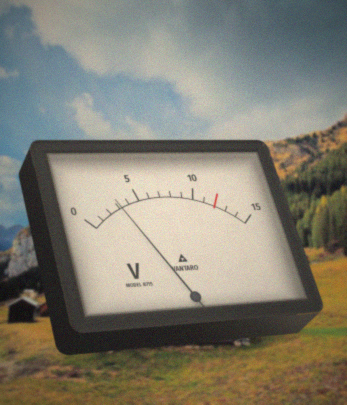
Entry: 3 V
